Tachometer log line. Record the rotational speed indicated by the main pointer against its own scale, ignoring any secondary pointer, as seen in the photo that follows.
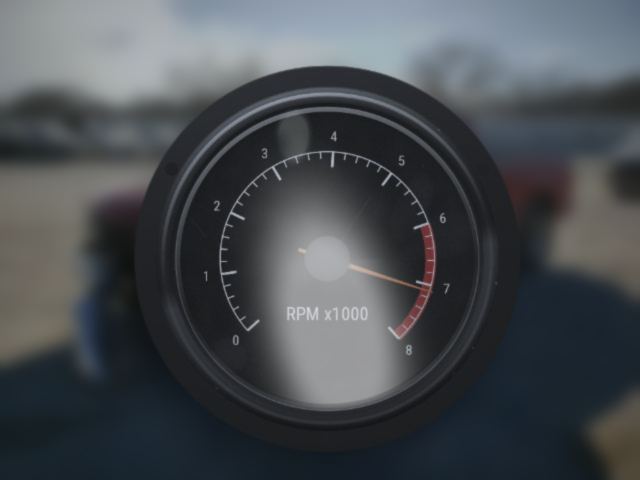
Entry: 7100 rpm
